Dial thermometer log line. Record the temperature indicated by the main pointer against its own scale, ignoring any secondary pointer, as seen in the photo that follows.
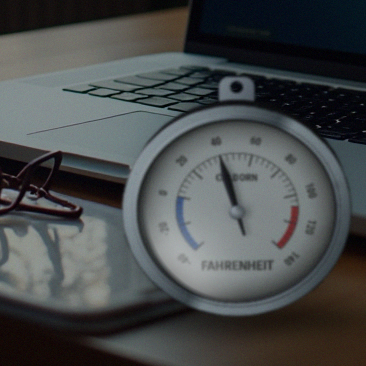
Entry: 40 °F
